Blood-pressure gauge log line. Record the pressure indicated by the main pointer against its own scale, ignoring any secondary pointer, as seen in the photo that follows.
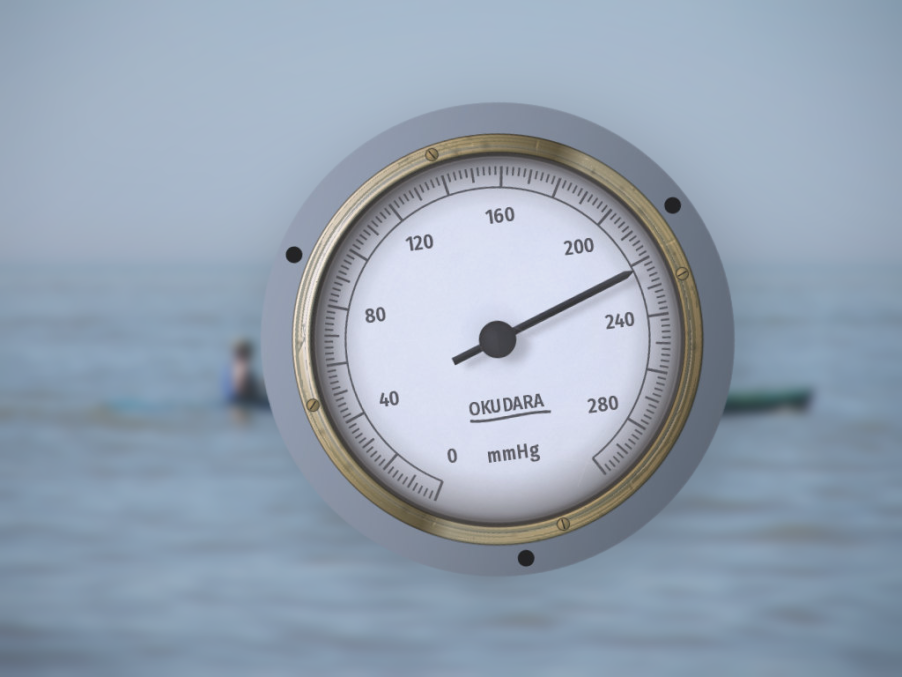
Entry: 222 mmHg
